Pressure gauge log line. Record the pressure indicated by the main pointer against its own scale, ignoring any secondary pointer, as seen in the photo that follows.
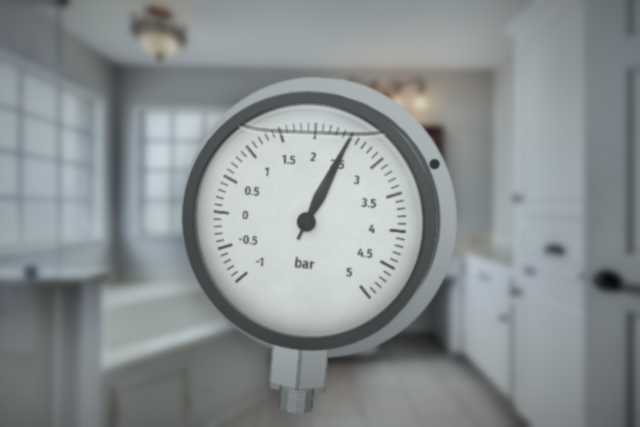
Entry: 2.5 bar
